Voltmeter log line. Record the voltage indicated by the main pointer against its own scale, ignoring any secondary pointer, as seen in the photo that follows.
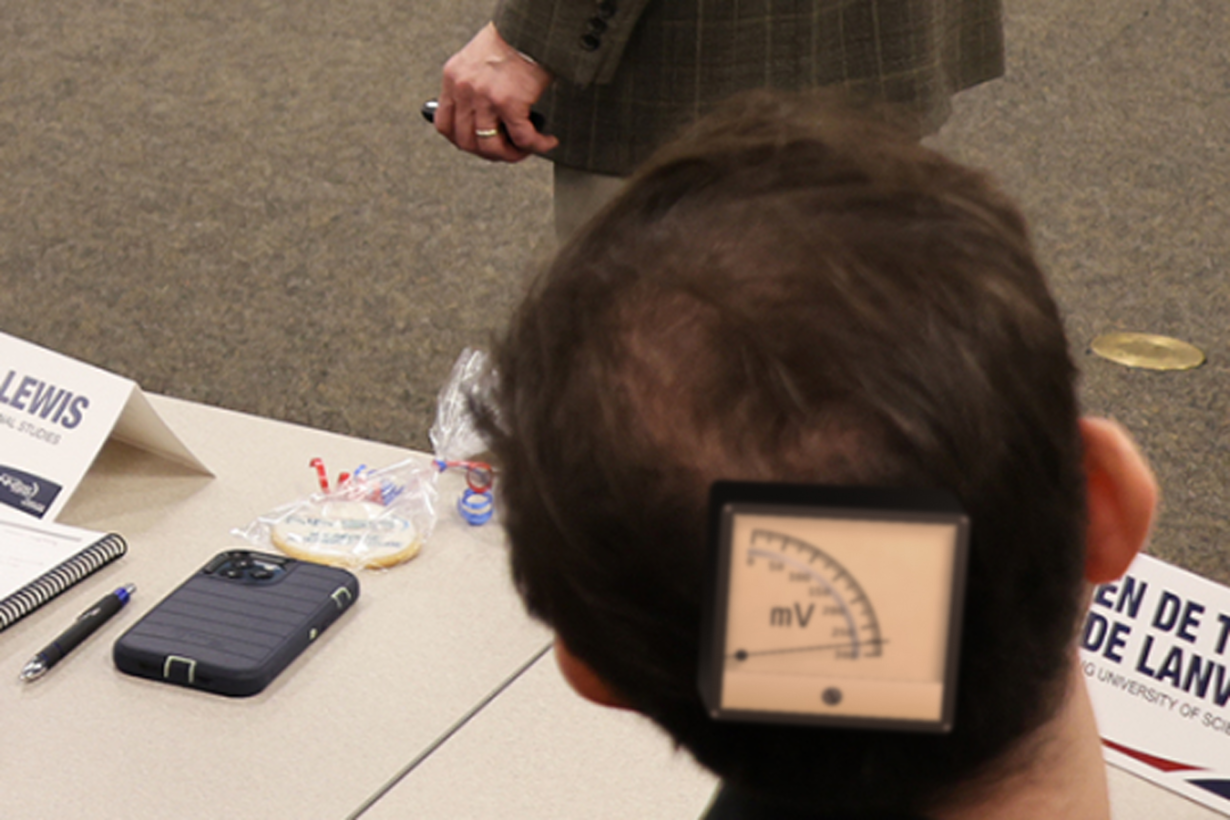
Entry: 275 mV
